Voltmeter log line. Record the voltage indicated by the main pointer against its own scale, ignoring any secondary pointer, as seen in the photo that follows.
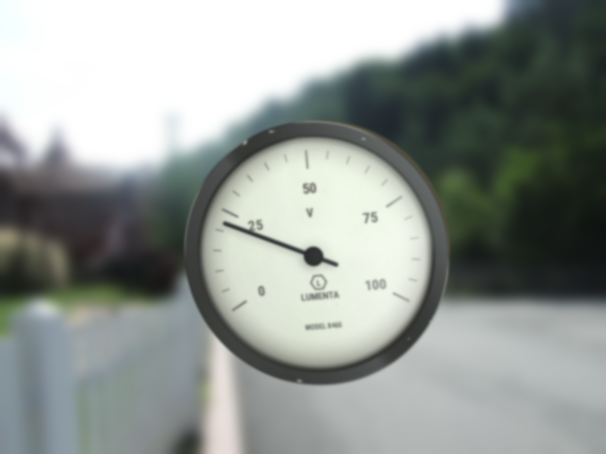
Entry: 22.5 V
